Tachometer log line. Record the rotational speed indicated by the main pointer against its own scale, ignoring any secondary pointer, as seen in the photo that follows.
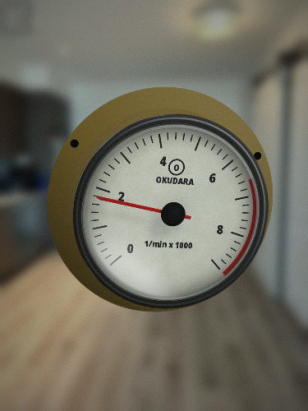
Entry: 1800 rpm
